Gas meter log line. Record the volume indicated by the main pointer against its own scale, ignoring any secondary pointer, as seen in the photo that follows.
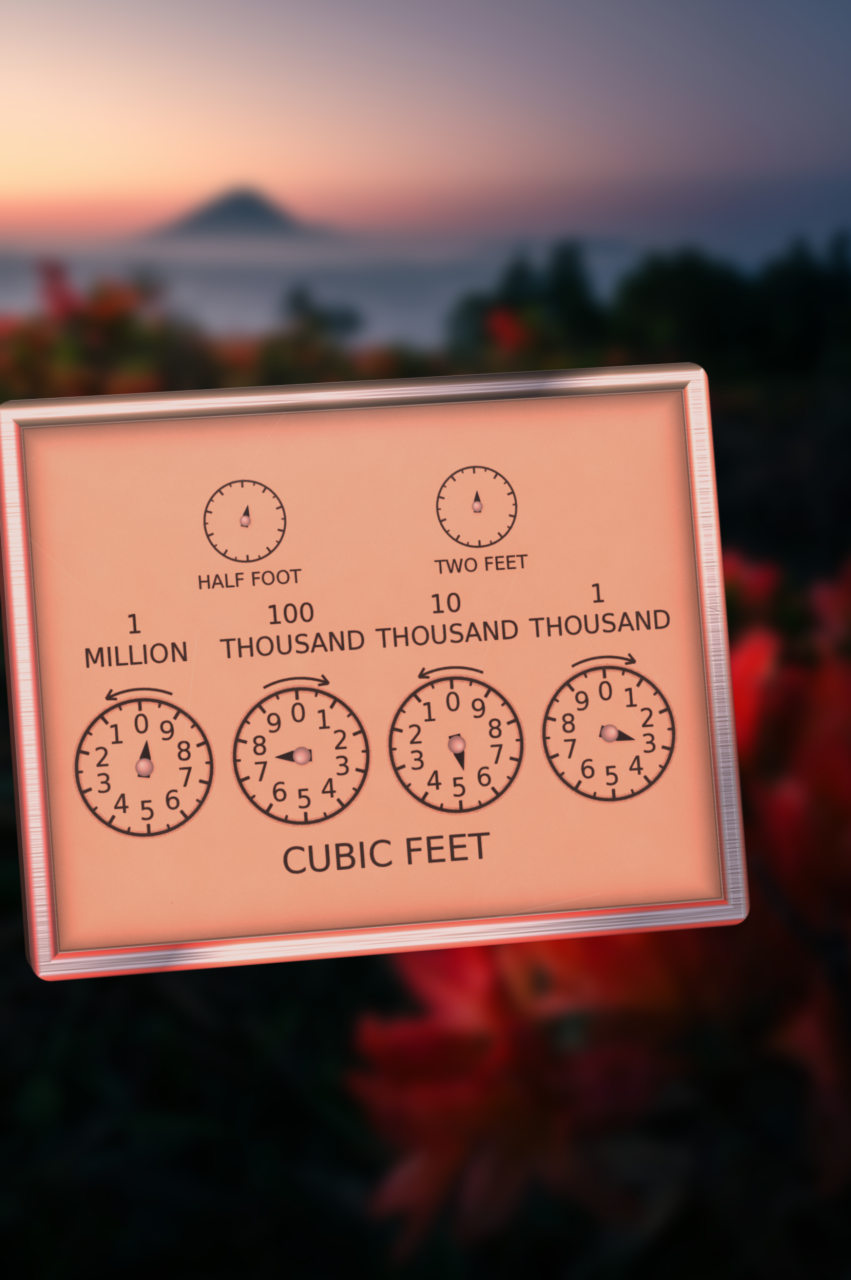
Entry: 975300 ft³
